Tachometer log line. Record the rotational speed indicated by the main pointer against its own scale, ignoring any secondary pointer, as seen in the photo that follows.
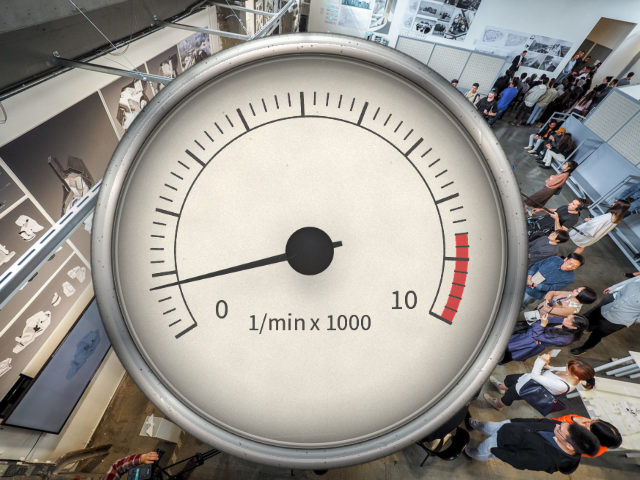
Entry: 800 rpm
